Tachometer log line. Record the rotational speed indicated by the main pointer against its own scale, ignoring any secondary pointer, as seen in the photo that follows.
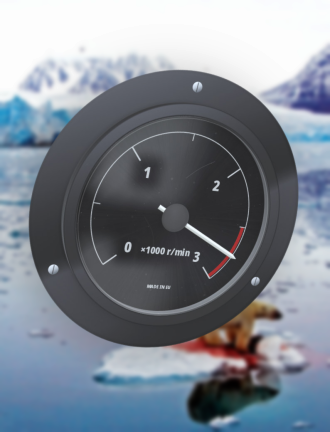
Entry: 2750 rpm
